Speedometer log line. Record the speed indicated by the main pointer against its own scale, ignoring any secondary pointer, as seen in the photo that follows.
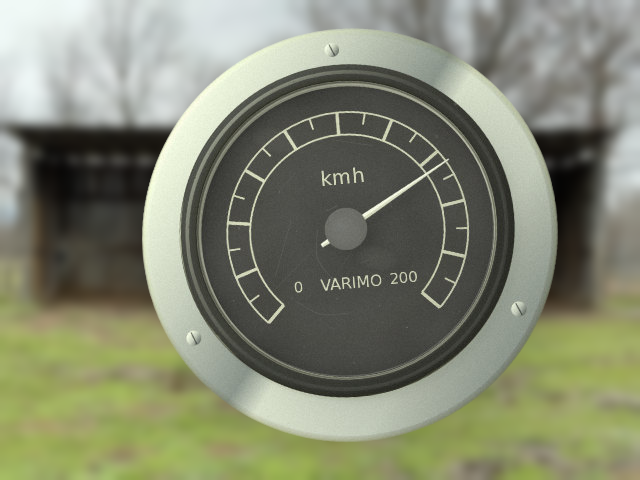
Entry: 145 km/h
